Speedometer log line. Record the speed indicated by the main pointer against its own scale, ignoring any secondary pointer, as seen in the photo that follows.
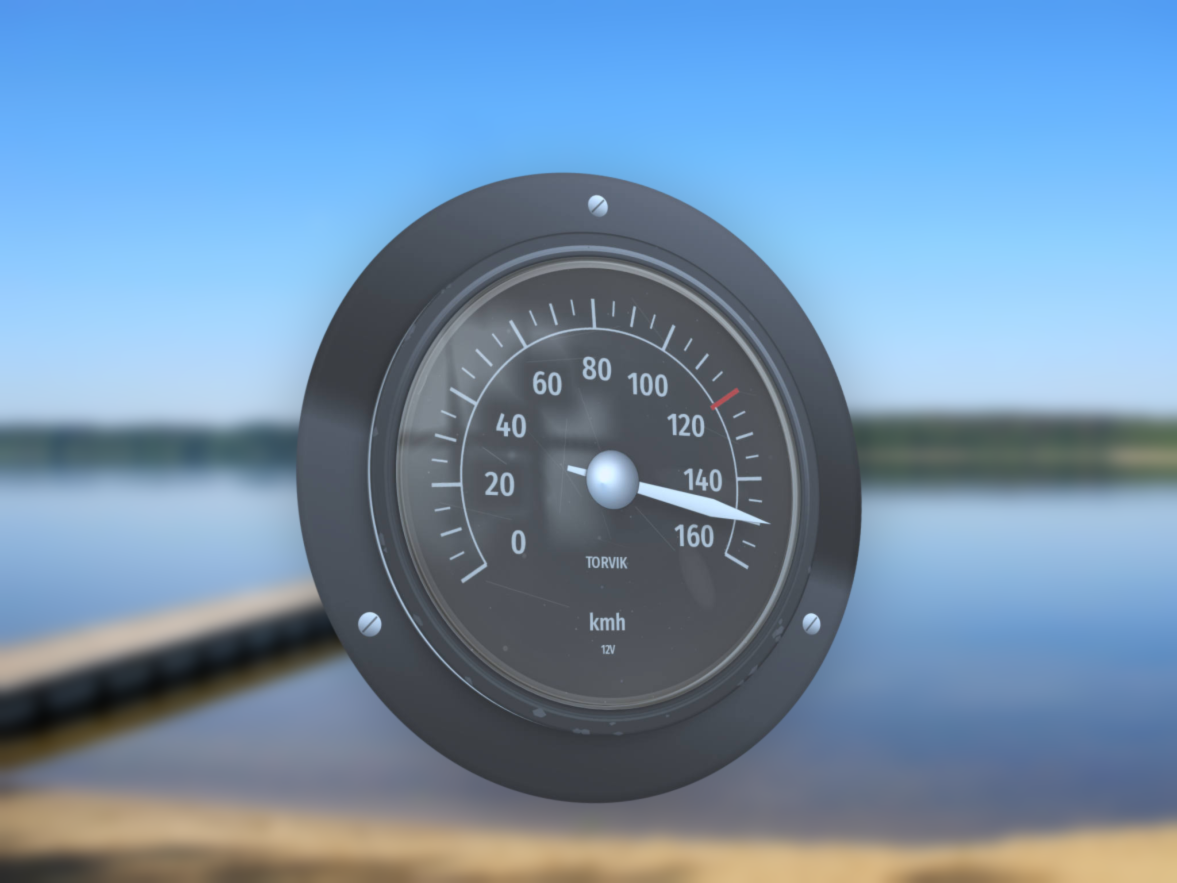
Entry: 150 km/h
